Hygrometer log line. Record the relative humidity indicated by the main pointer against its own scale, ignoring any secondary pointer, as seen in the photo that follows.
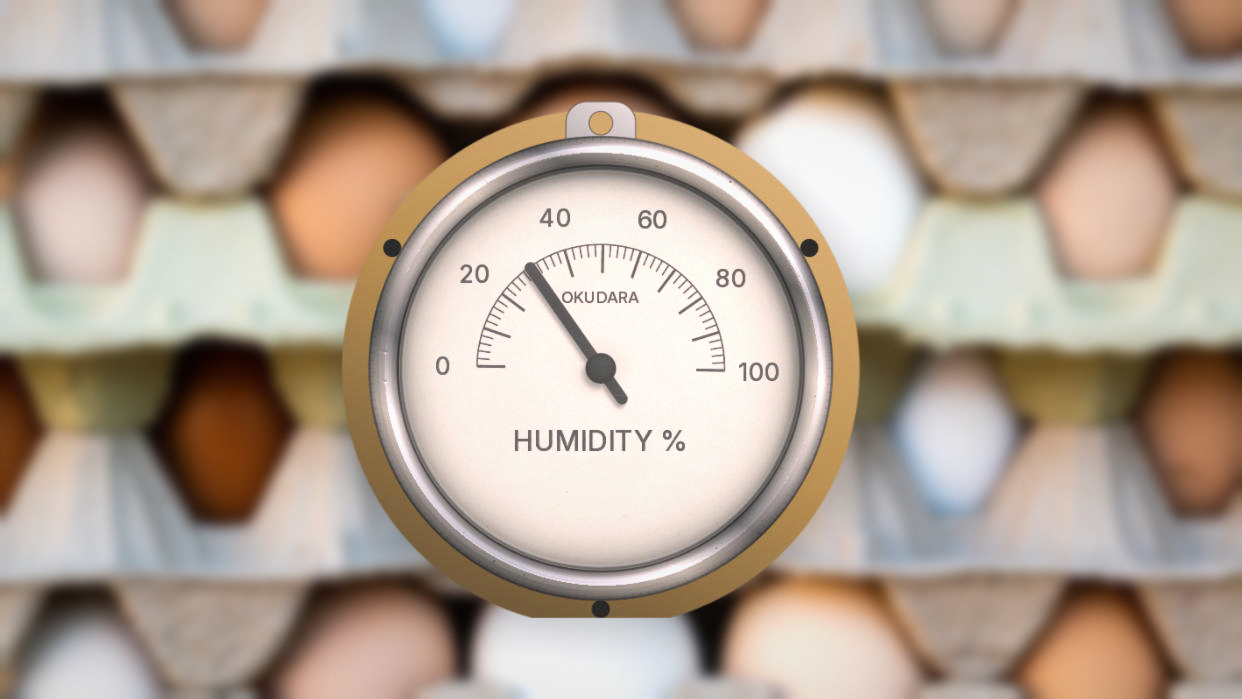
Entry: 30 %
